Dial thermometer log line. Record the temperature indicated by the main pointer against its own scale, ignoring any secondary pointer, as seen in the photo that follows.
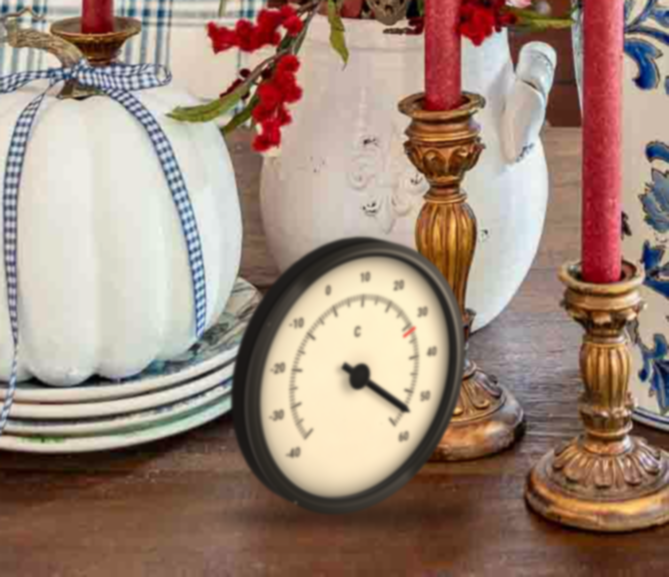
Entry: 55 °C
